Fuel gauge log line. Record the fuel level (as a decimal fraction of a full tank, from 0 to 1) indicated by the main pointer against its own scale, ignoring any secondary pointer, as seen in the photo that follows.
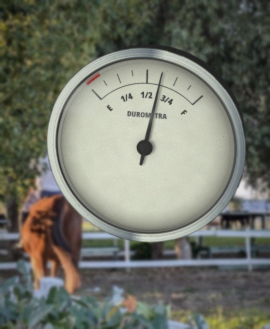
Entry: 0.625
